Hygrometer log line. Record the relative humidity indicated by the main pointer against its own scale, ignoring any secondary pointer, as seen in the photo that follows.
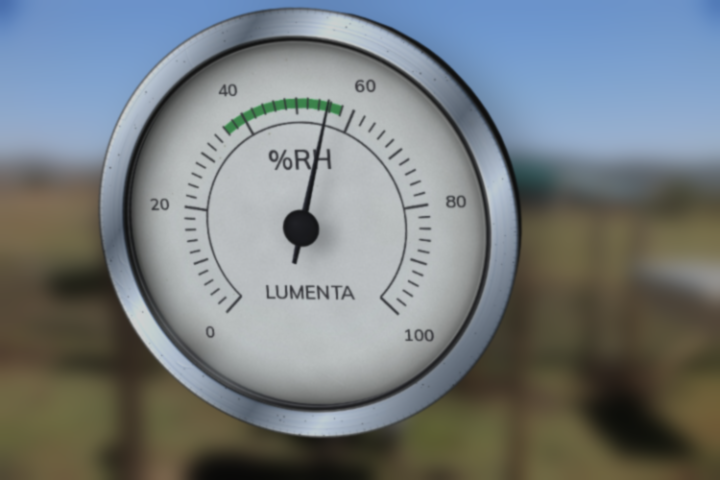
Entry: 56 %
